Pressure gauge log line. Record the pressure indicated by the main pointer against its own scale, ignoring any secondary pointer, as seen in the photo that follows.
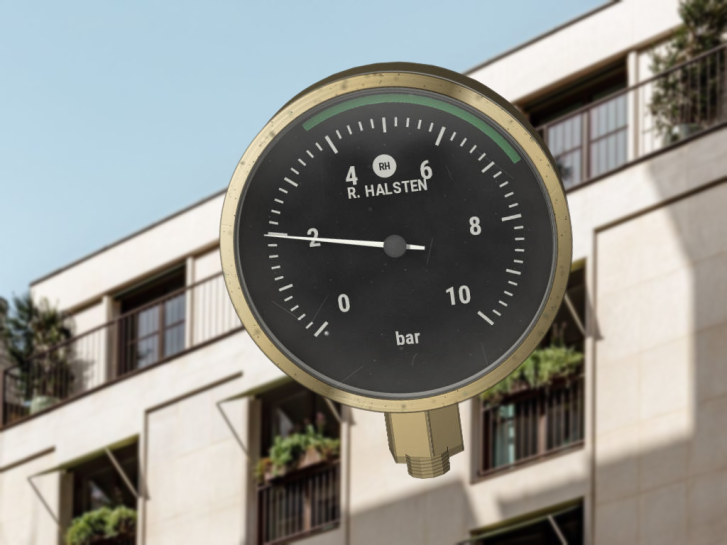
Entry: 2 bar
